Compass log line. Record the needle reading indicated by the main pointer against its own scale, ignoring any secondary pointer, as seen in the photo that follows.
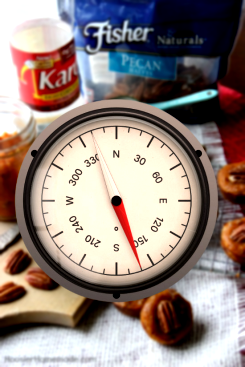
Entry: 160 °
